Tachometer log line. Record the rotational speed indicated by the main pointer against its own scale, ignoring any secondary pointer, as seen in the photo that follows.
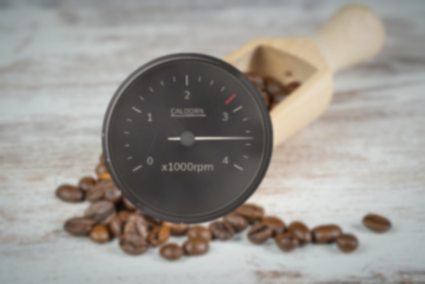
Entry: 3500 rpm
